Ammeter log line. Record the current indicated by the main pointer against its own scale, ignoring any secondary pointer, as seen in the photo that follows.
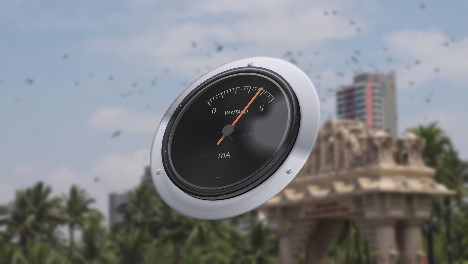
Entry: 4 mA
